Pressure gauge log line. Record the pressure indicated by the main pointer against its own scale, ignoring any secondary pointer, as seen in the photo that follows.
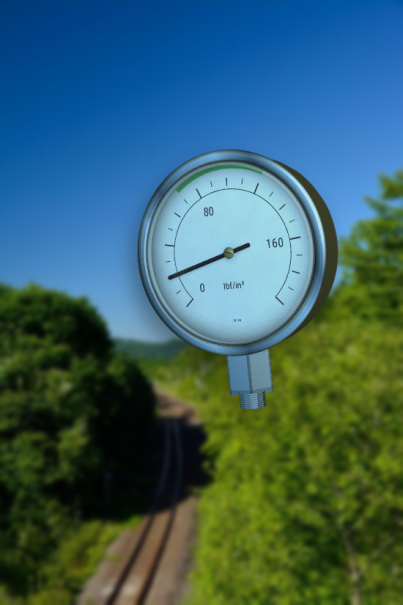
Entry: 20 psi
